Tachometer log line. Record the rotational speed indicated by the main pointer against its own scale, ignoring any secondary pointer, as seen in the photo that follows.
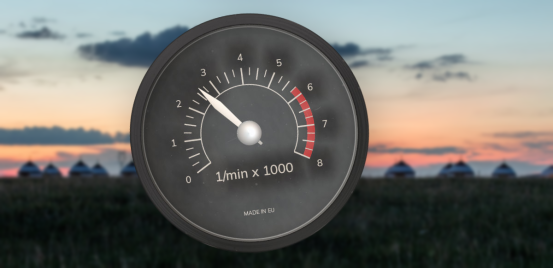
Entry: 2625 rpm
